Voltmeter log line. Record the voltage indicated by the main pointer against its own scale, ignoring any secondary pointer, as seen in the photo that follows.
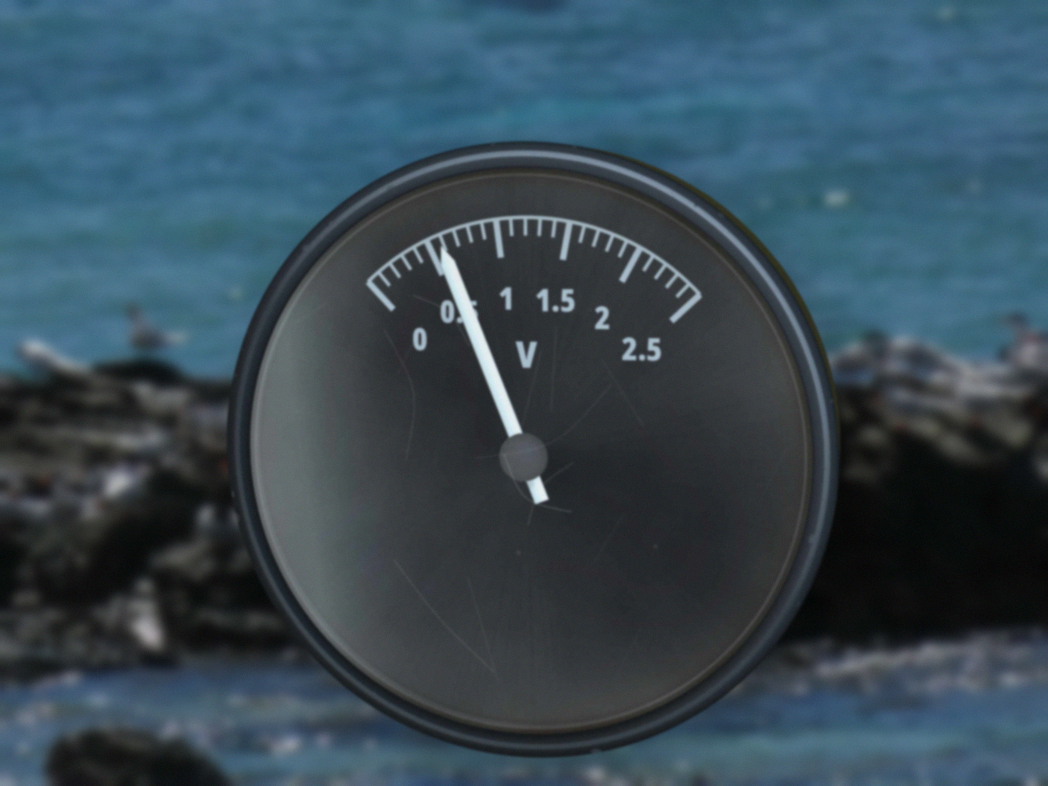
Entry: 0.6 V
